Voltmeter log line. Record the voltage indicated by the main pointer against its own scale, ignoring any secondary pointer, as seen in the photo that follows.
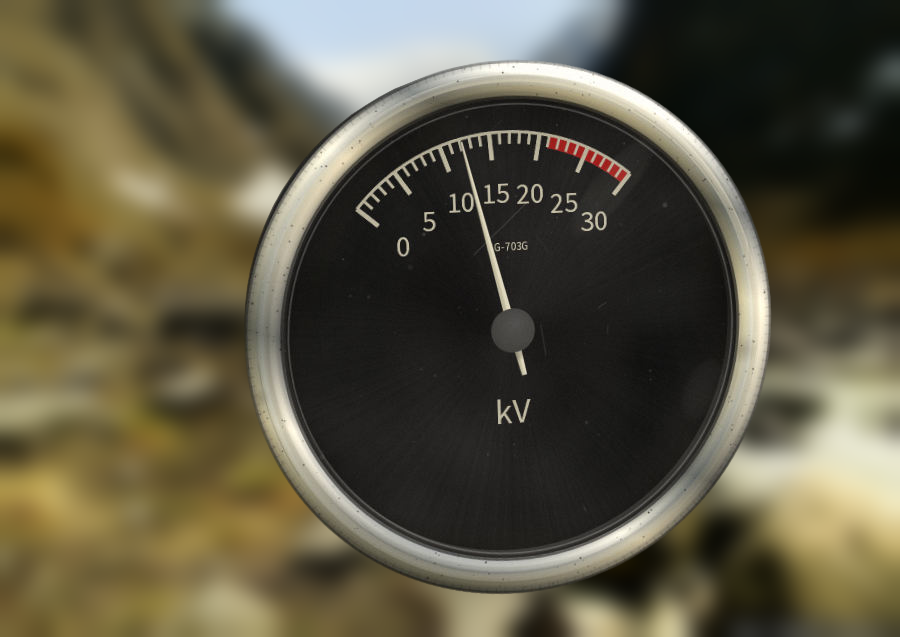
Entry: 12 kV
